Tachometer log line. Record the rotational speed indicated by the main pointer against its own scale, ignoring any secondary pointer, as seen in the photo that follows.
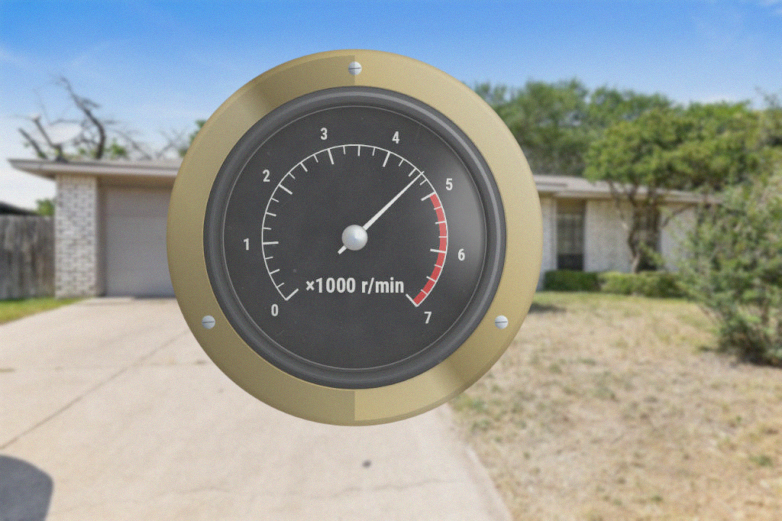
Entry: 4625 rpm
